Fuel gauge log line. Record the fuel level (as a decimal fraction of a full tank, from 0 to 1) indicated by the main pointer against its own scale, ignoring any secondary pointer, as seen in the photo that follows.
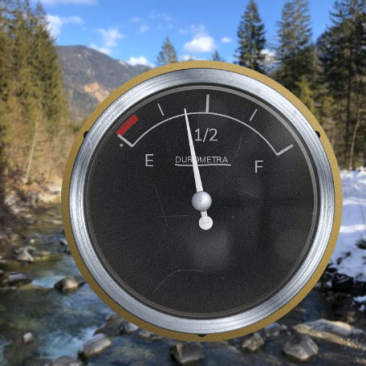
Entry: 0.375
